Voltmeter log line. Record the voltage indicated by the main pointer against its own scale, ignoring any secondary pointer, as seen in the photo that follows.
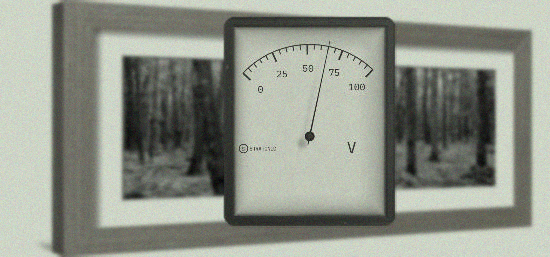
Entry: 65 V
